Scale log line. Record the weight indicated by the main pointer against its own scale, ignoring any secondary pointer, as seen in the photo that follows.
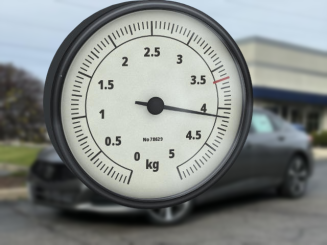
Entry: 4.1 kg
